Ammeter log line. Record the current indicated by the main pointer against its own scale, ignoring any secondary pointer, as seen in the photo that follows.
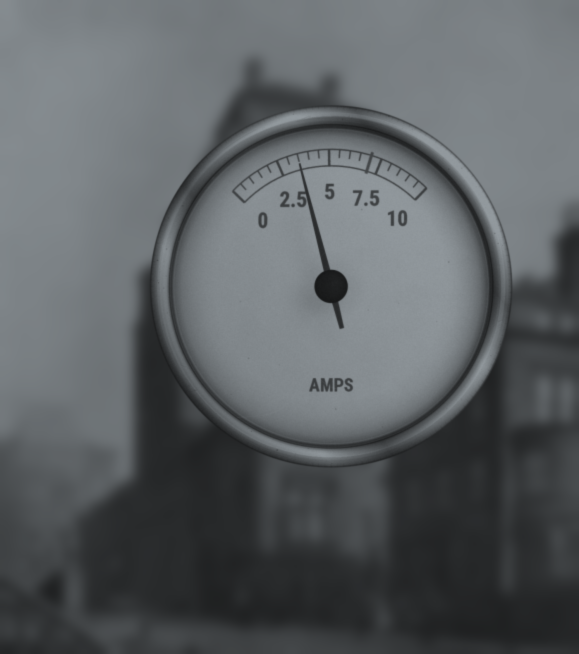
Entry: 3.5 A
